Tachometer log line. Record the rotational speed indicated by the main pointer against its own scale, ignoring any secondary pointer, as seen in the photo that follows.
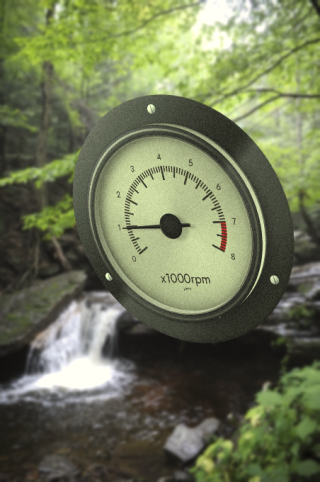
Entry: 1000 rpm
